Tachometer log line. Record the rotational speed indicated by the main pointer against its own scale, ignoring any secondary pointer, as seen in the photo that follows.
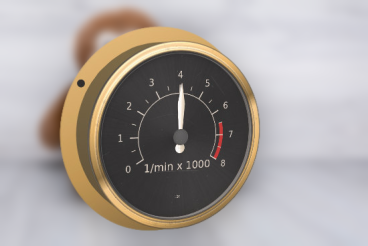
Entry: 4000 rpm
